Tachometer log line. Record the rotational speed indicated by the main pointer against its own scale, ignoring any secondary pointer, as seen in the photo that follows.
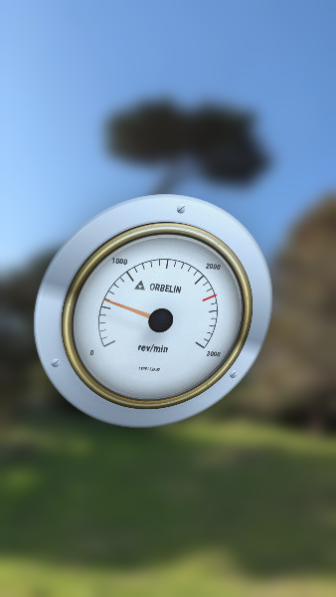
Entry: 600 rpm
